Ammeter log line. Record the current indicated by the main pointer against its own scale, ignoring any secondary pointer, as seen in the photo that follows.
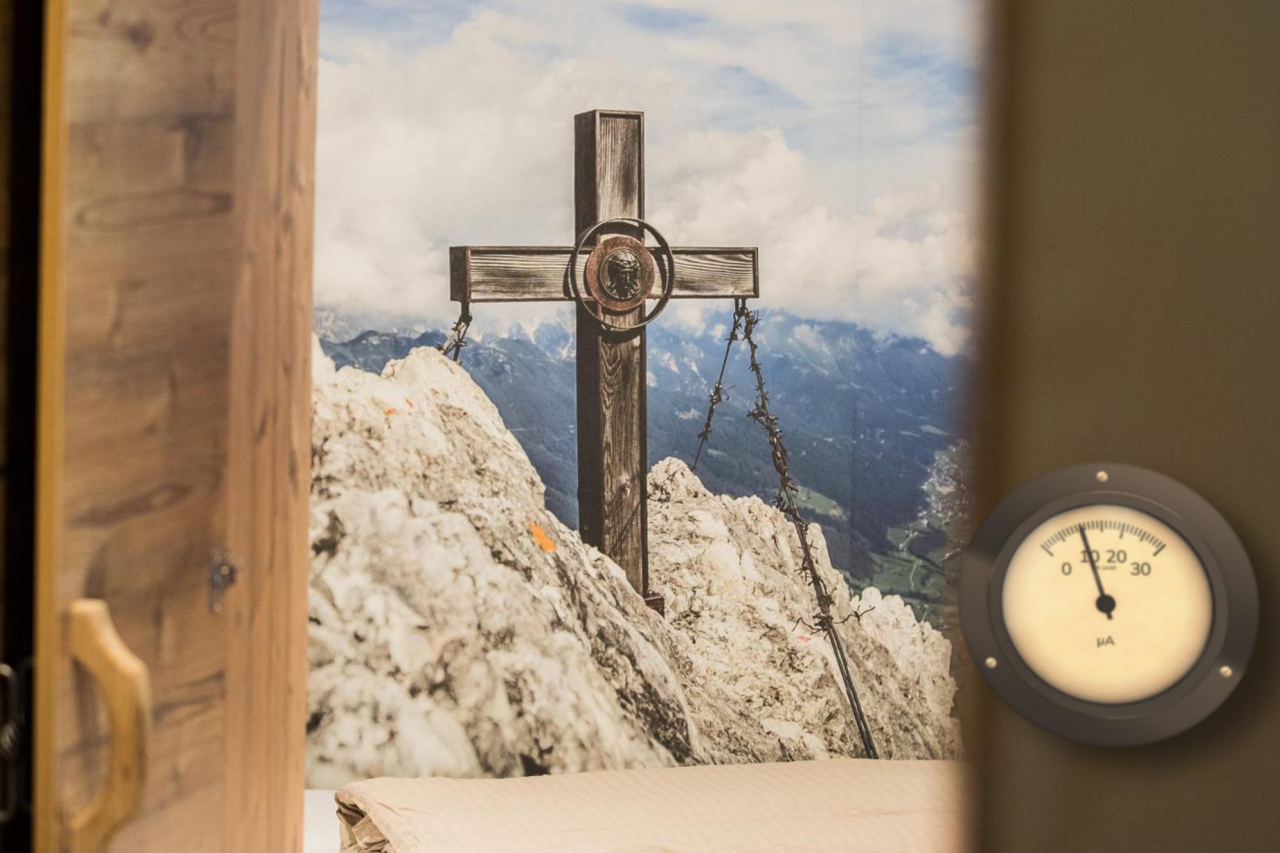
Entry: 10 µA
